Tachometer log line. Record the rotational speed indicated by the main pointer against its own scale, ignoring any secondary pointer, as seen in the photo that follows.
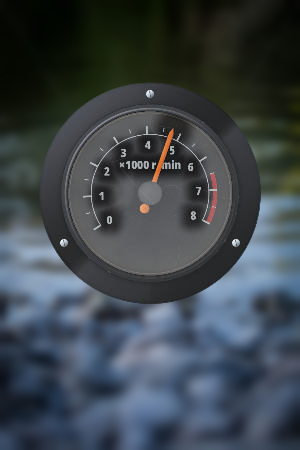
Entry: 4750 rpm
